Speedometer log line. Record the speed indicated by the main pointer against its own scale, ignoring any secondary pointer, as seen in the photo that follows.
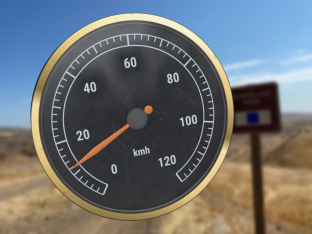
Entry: 12 km/h
